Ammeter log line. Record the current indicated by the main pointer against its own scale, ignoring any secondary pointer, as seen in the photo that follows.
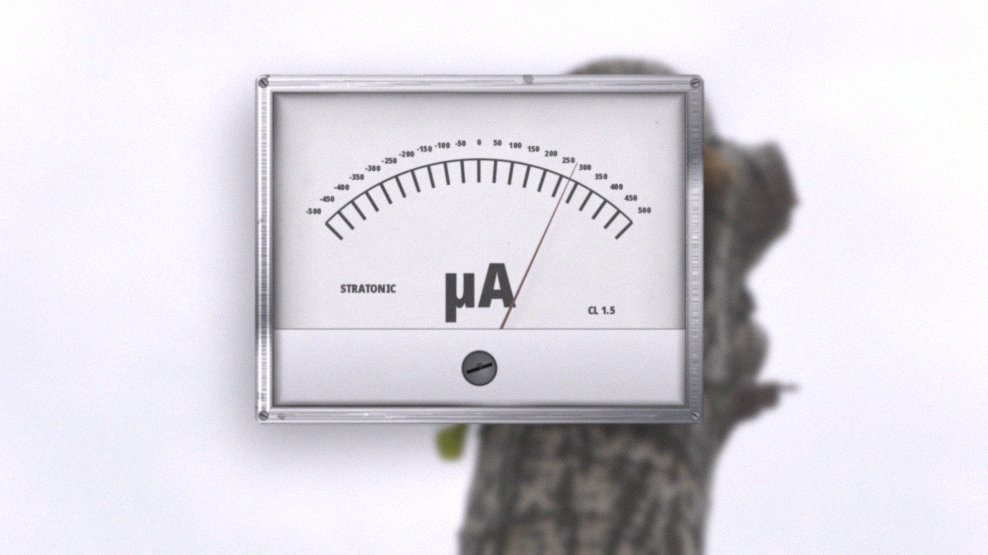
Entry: 275 µA
